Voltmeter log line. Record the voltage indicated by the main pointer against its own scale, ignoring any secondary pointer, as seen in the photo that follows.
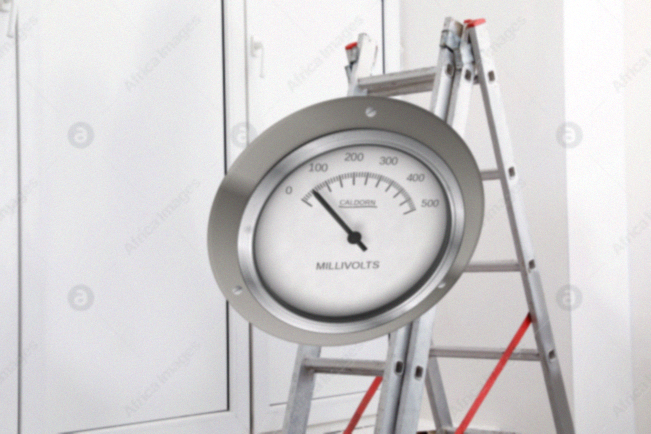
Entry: 50 mV
